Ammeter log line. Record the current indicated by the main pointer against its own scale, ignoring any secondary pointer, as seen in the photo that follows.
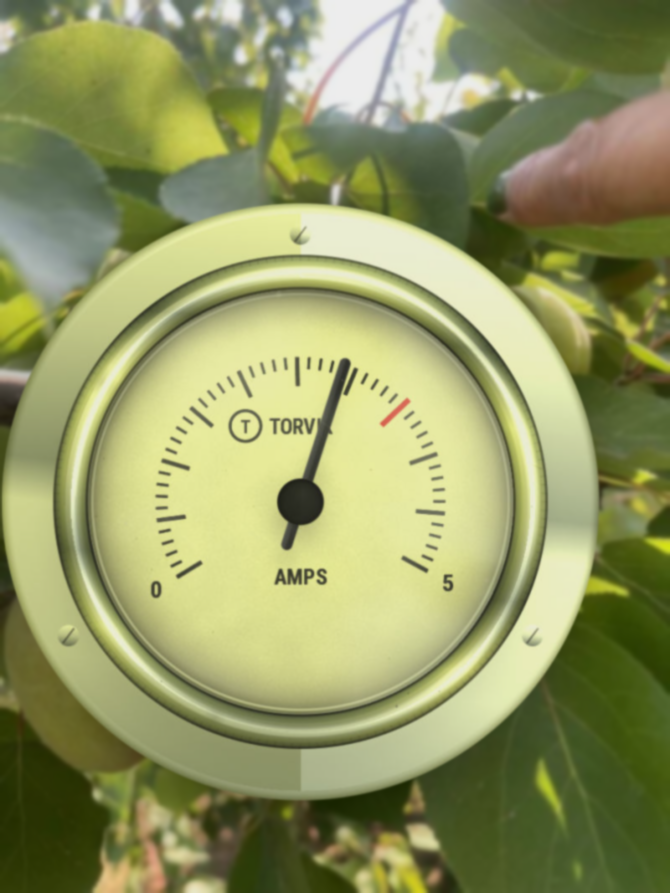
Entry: 2.9 A
